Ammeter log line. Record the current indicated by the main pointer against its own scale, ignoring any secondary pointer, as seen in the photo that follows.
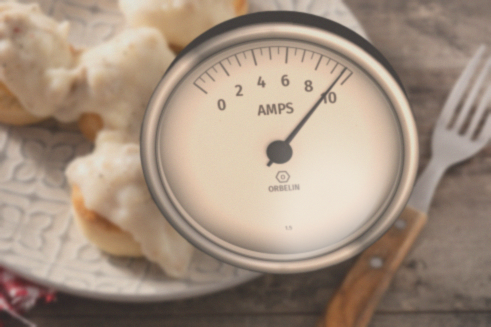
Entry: 9.5 A
